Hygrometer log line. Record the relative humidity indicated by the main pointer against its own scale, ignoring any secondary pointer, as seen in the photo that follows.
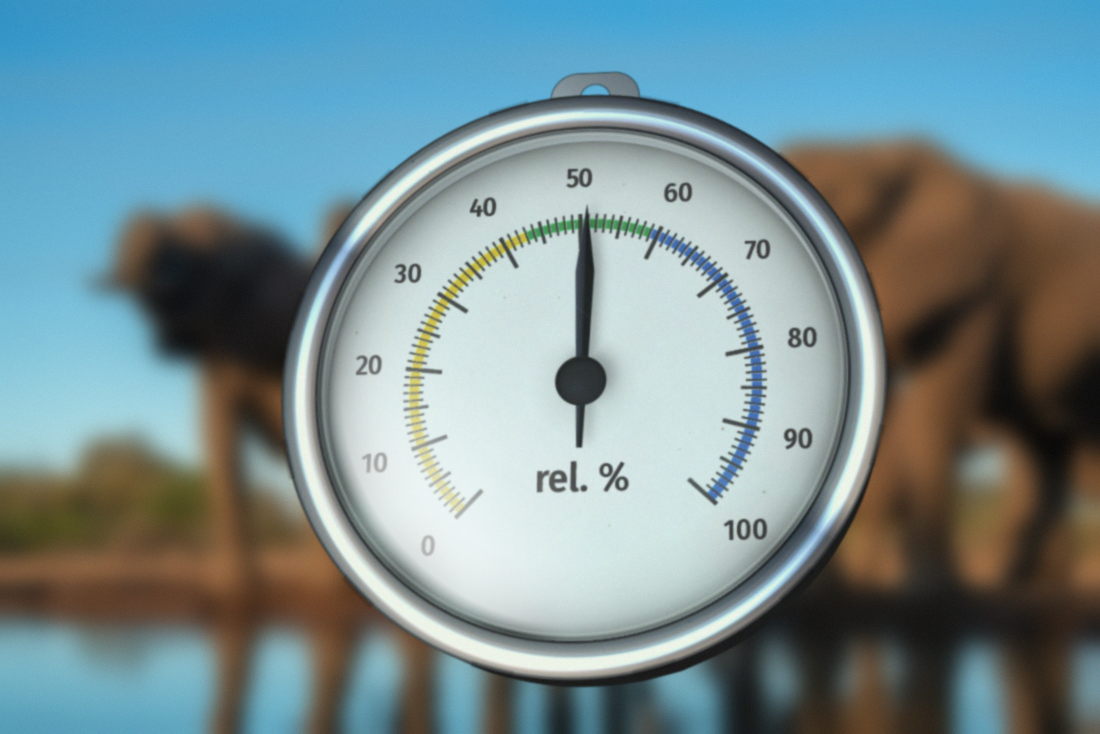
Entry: 51 %
